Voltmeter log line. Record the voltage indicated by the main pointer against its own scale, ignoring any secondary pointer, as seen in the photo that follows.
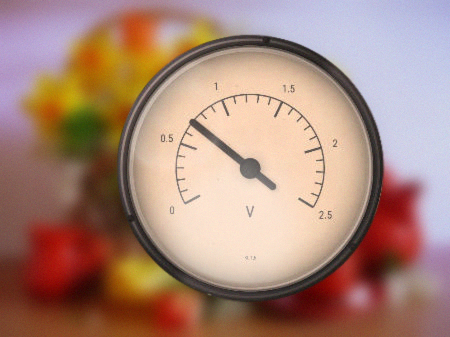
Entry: 0.7 V
